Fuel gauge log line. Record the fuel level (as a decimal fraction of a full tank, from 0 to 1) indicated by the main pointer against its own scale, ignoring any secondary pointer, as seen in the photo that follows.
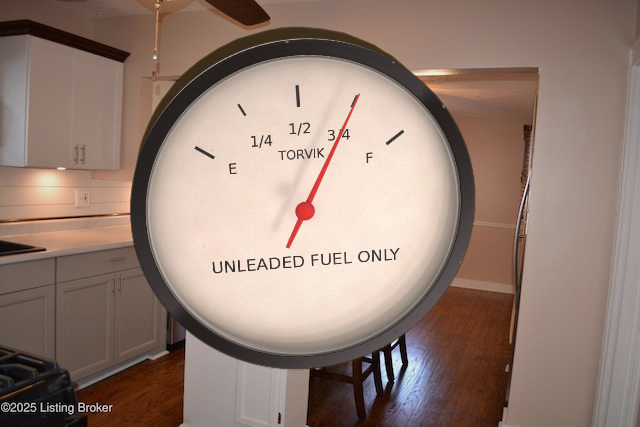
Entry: 0.75
